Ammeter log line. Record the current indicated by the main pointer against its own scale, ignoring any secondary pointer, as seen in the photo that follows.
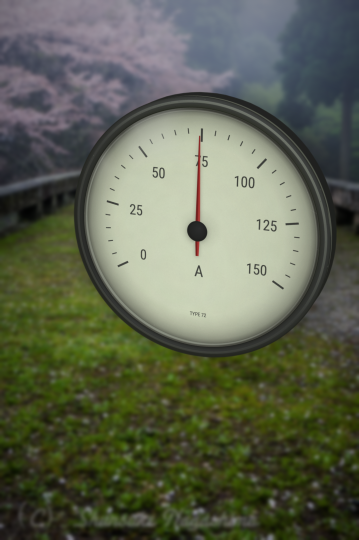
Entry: 75 A
